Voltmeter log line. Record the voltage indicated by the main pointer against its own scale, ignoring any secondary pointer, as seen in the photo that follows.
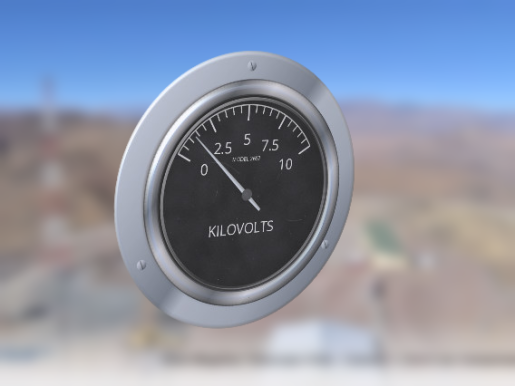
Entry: 1.25 kV
